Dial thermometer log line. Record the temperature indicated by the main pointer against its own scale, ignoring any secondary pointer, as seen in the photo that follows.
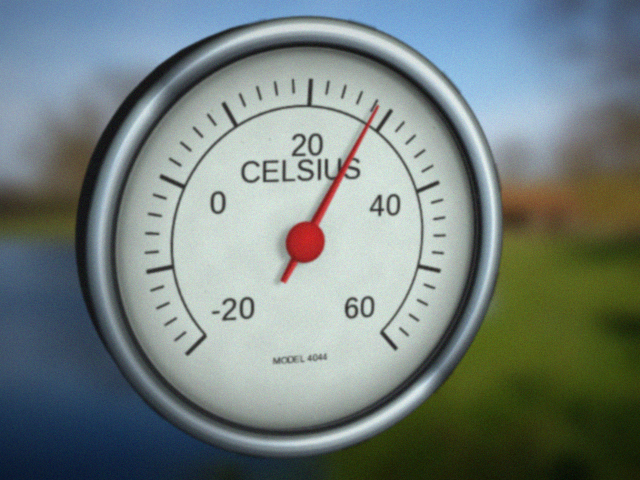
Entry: 28 °C
